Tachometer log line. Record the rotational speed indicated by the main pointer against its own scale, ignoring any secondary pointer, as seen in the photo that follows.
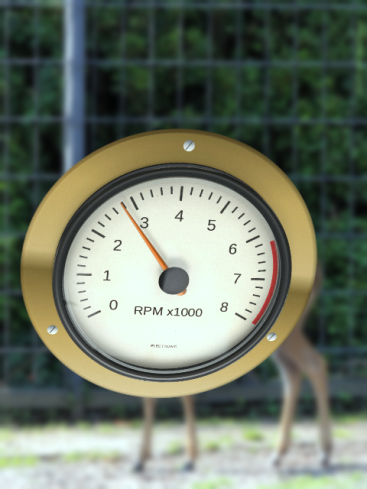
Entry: 2800 rpm
